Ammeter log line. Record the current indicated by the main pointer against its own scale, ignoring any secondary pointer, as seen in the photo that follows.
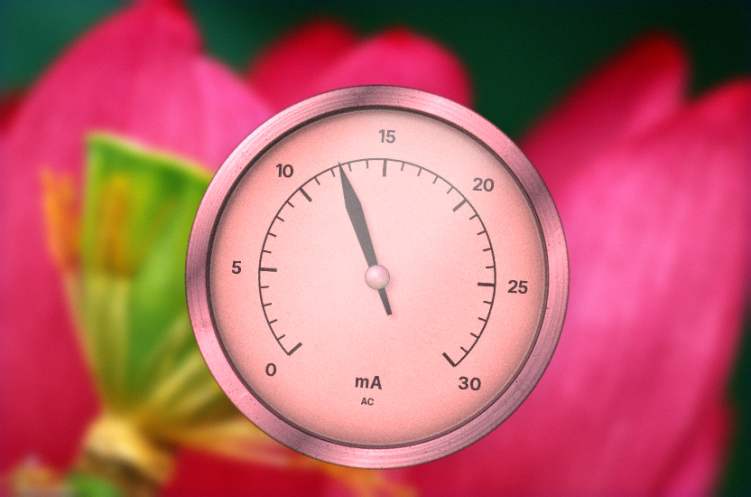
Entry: 12.5 mA
